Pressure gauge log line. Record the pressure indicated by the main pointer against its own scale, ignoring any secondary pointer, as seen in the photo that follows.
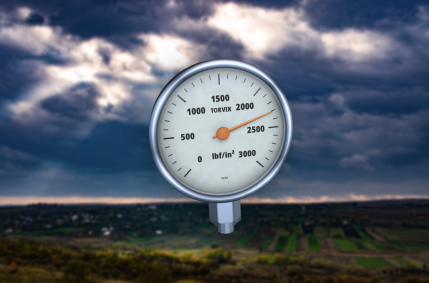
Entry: 2300 psi
